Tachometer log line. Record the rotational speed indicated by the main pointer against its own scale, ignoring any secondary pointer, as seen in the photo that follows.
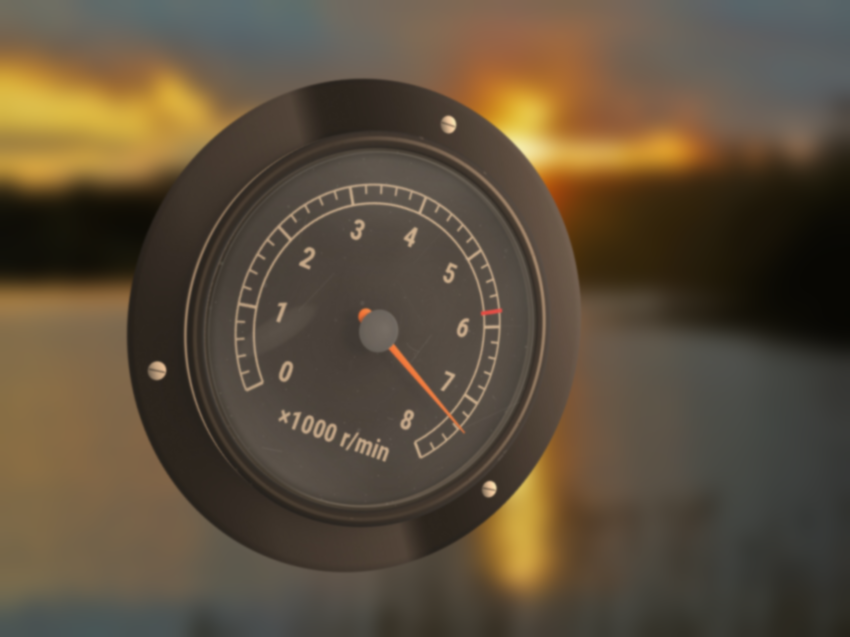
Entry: 7400 rpm
